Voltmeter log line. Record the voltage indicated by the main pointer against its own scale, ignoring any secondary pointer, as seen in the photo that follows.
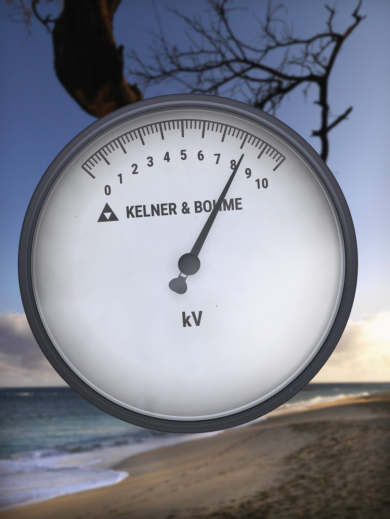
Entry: 8.2 kV
